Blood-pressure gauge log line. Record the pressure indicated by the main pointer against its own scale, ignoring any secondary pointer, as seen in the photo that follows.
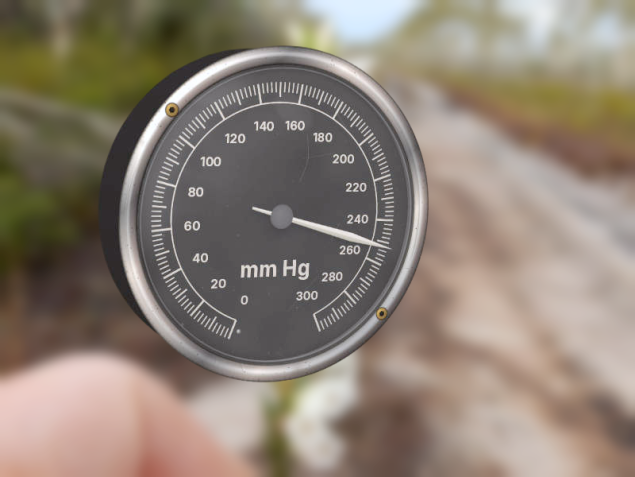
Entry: 252 mmHg
